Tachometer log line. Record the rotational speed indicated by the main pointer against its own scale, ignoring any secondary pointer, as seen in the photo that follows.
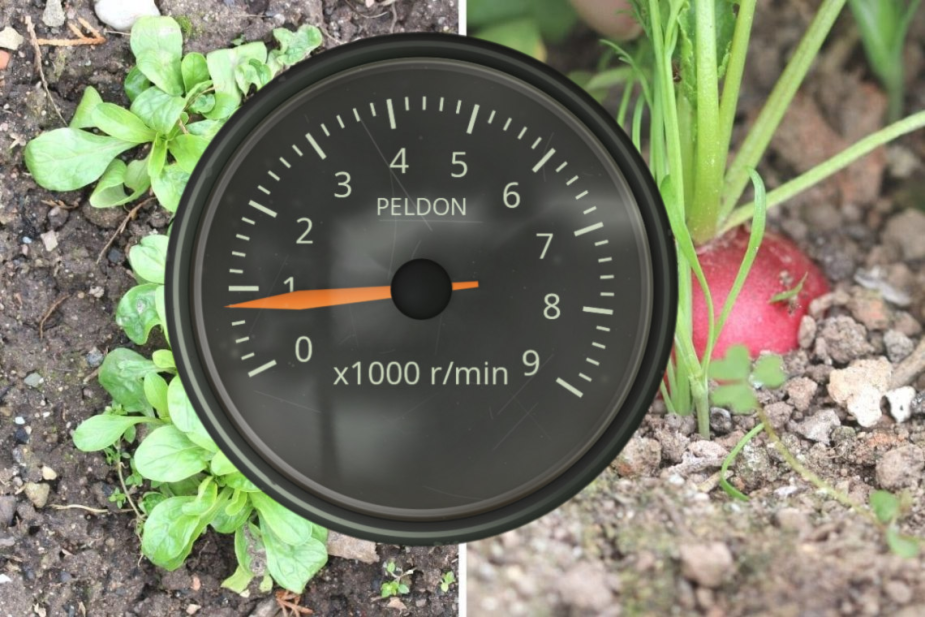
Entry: 800 rpm
